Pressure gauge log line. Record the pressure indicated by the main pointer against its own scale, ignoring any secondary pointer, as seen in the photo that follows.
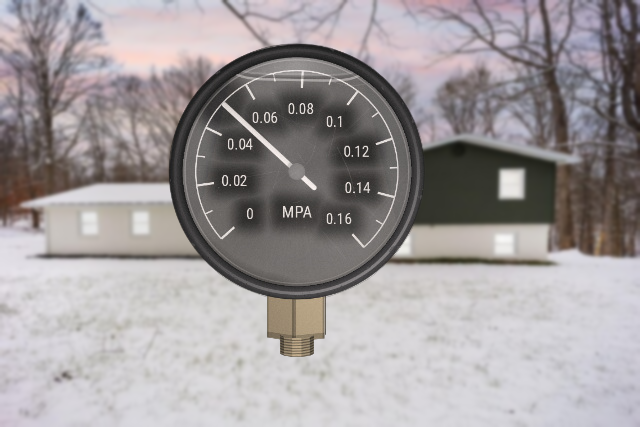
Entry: 0.05 MPa
